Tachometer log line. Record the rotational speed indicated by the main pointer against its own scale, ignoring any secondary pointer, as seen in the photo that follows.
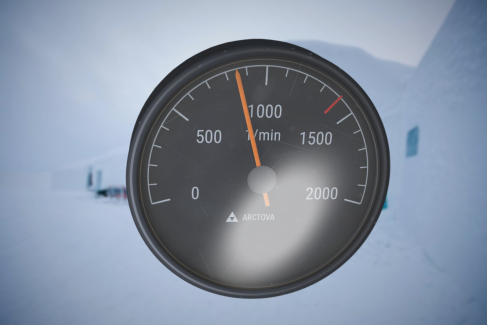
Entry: 850 rpm
